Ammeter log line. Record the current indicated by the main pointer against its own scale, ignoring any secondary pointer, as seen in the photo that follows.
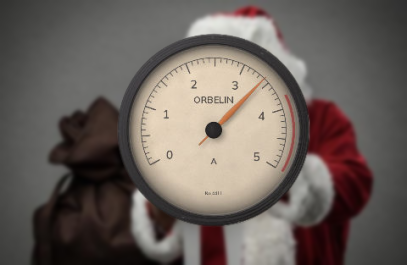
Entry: 3.4 A
